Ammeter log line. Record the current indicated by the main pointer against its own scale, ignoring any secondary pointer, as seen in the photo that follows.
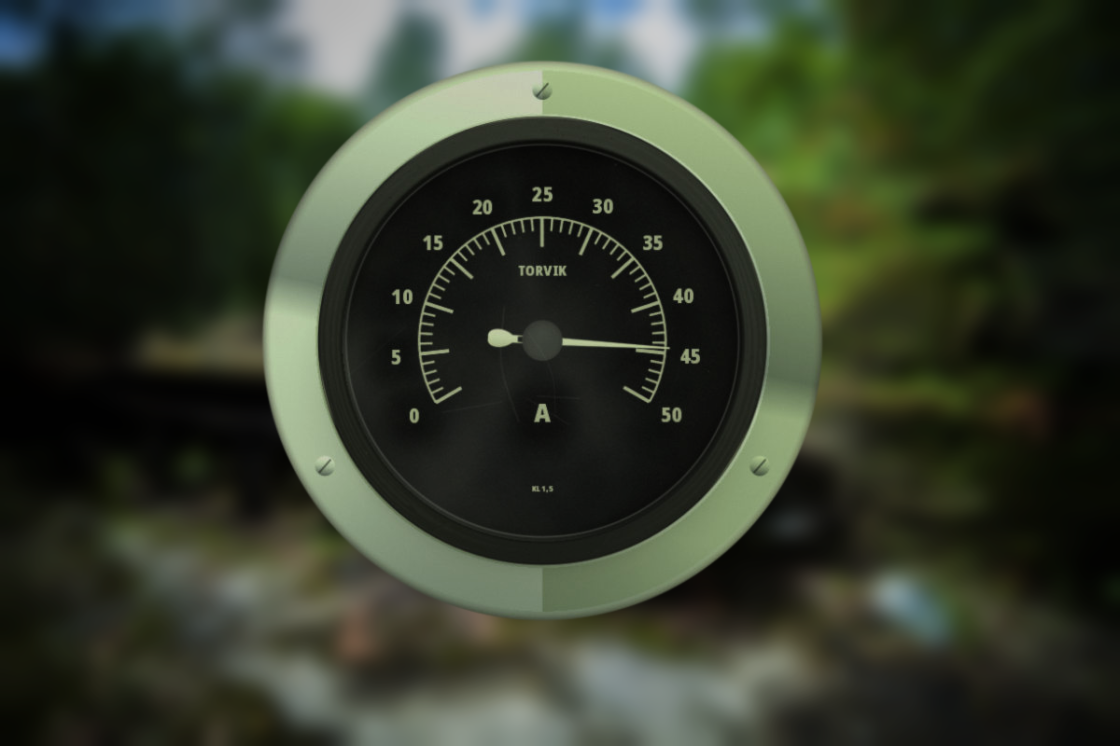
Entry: 44.5 A
